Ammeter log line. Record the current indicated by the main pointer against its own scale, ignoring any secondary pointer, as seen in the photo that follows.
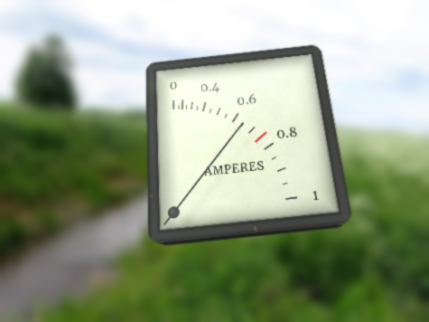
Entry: 0.65 A
